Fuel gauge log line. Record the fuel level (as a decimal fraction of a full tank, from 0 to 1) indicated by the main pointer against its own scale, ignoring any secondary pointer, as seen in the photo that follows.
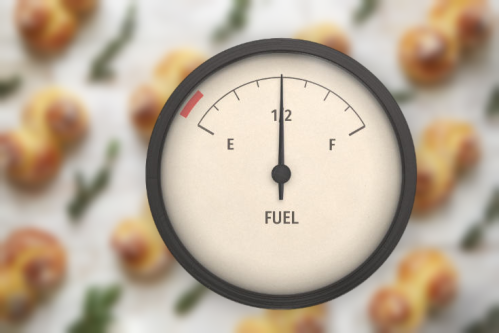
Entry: 0.5
